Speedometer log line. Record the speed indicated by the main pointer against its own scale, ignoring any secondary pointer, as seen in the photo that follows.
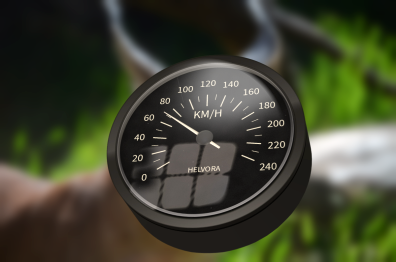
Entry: 70 km/h
